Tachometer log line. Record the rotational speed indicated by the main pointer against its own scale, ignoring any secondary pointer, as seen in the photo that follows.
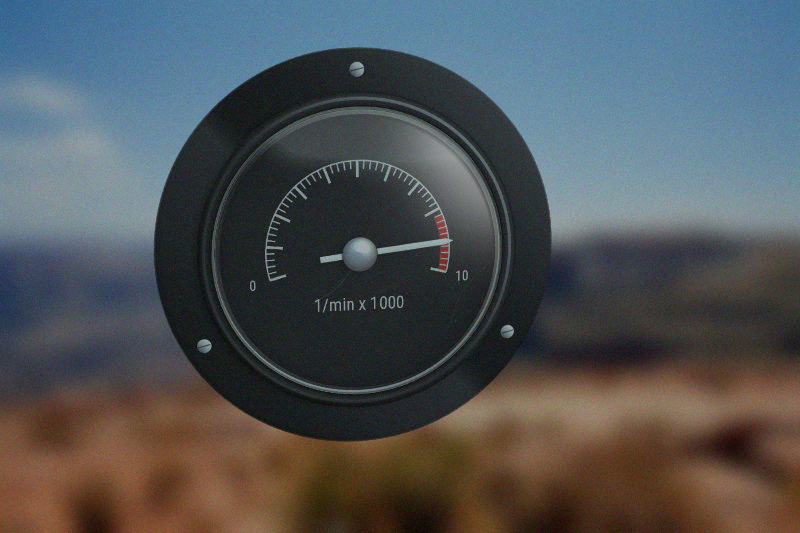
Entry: 9000 rpm
